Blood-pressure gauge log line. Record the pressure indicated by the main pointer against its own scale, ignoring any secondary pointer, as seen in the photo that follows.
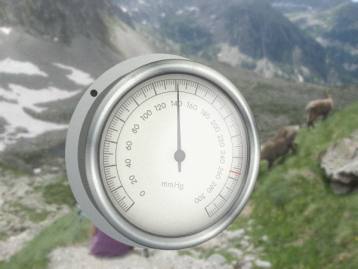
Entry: 140 mmHg
